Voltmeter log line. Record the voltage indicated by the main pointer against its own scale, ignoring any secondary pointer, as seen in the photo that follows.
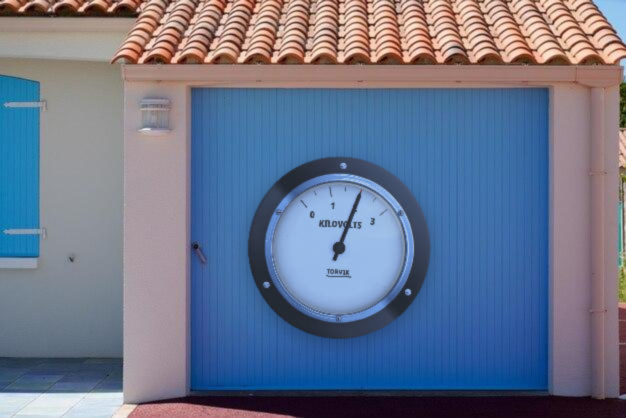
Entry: 2 kV
